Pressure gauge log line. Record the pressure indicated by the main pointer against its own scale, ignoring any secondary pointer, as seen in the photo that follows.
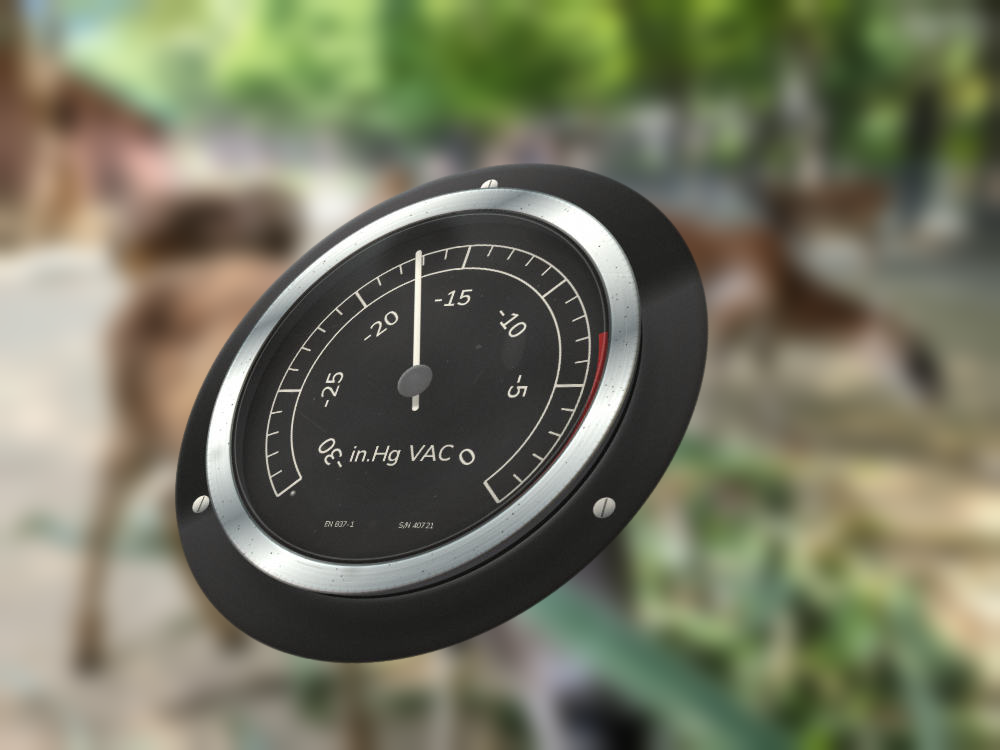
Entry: -17 inHg
